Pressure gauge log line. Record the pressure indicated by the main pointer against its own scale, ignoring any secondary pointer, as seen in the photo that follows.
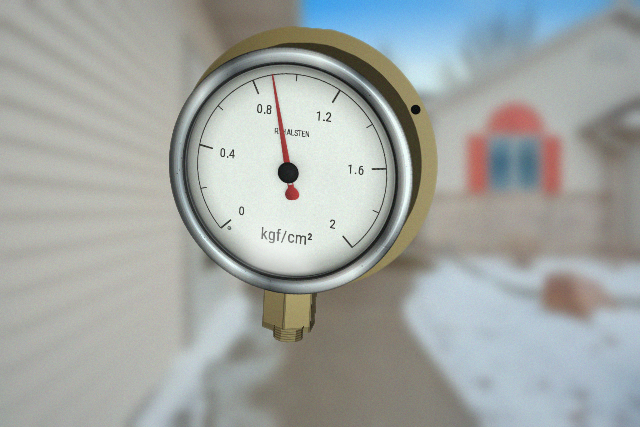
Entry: 0.9 kg/cm²
